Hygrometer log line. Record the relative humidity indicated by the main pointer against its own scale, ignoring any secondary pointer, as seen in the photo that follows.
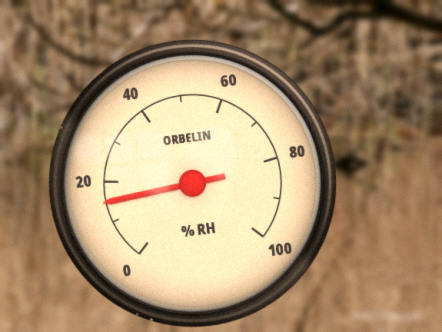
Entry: 15 %
